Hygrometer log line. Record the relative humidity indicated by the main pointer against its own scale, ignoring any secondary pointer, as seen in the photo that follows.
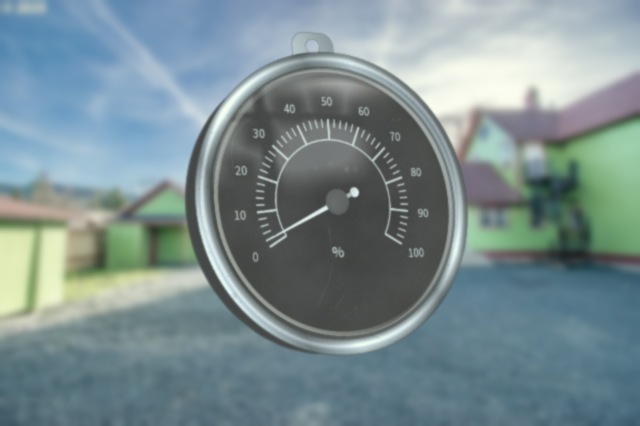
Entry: 2 %
